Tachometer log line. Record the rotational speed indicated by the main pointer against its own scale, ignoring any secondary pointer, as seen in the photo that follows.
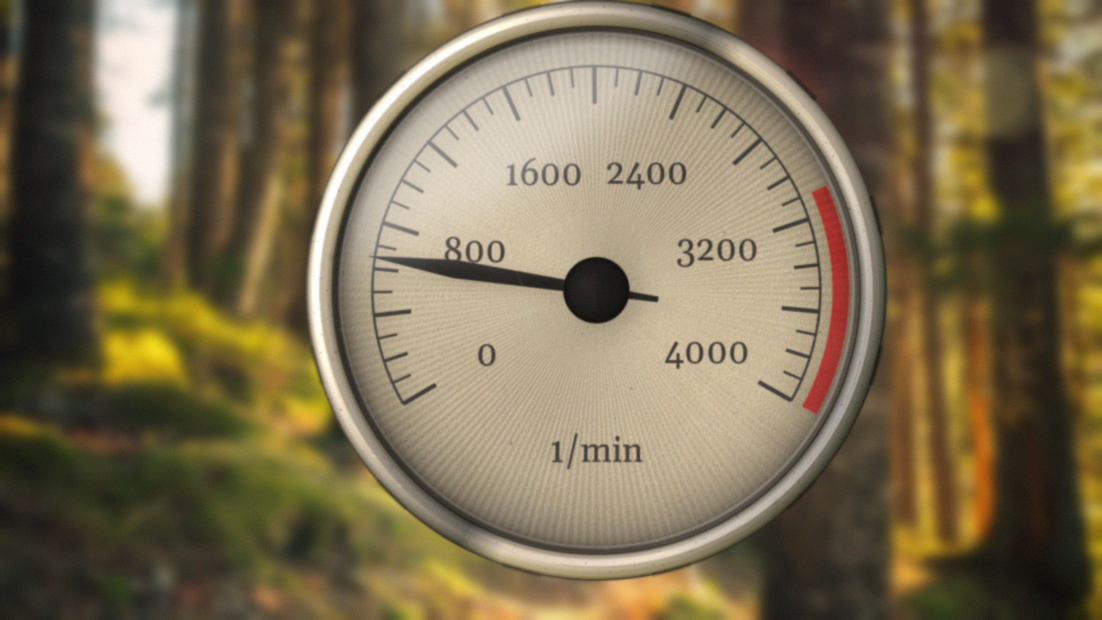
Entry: 650 rpm
